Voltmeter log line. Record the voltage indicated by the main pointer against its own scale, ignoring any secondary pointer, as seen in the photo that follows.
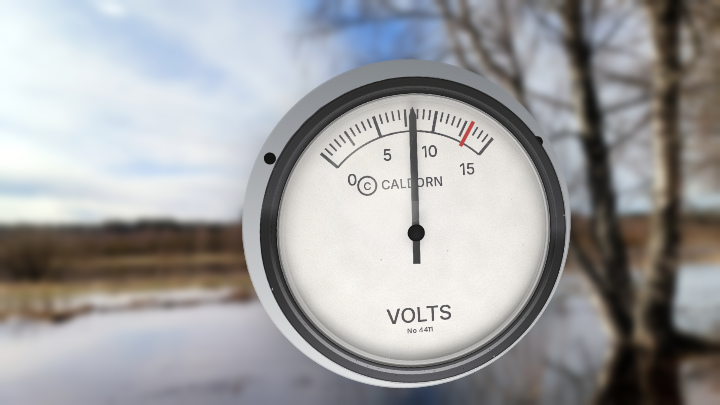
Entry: 8 V
